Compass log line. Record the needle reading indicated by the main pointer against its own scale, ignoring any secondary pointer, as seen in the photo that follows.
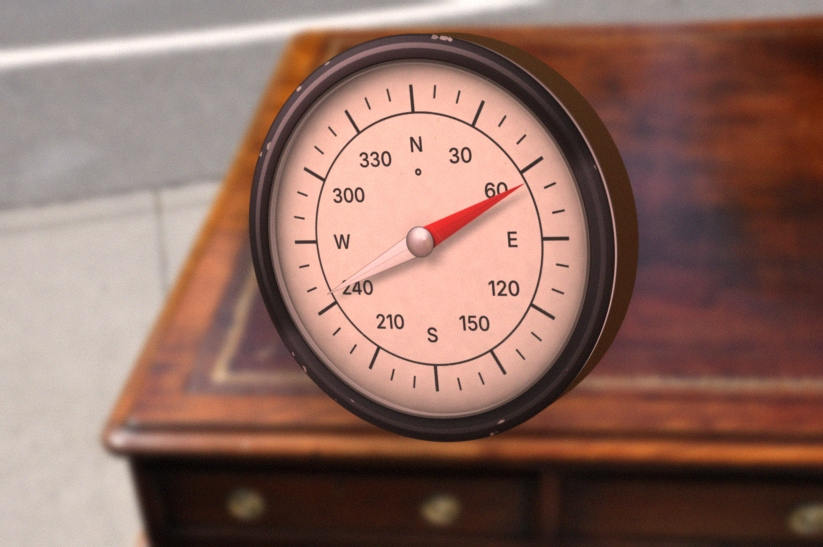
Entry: 65 °
